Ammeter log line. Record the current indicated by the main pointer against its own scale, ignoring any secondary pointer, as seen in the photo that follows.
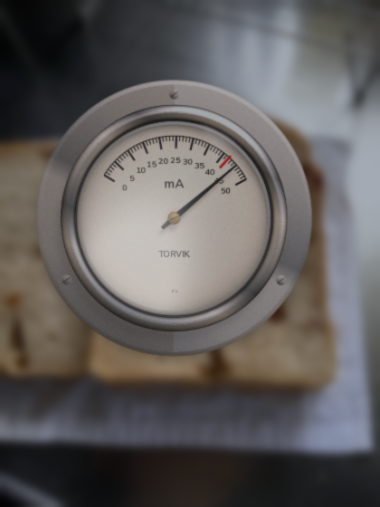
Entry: 45 mA
